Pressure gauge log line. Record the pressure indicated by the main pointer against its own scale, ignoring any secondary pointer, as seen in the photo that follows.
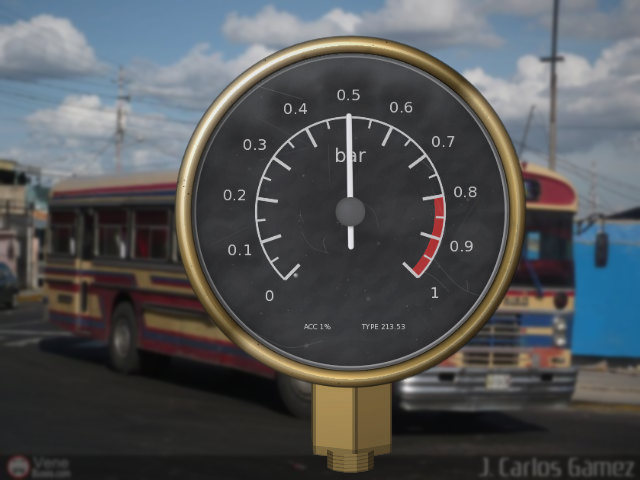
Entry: 0.5 bar
